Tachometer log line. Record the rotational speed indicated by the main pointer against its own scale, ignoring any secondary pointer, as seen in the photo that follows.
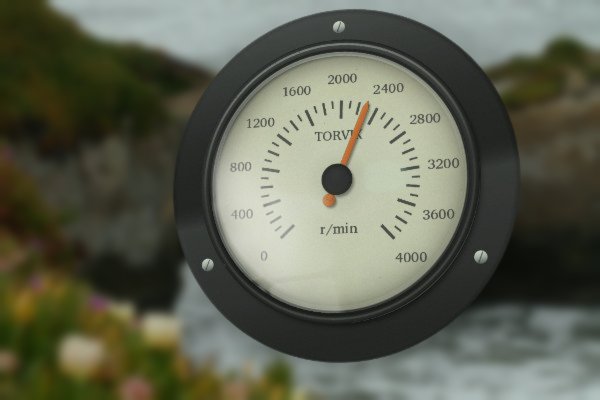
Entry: 2300 rpm
